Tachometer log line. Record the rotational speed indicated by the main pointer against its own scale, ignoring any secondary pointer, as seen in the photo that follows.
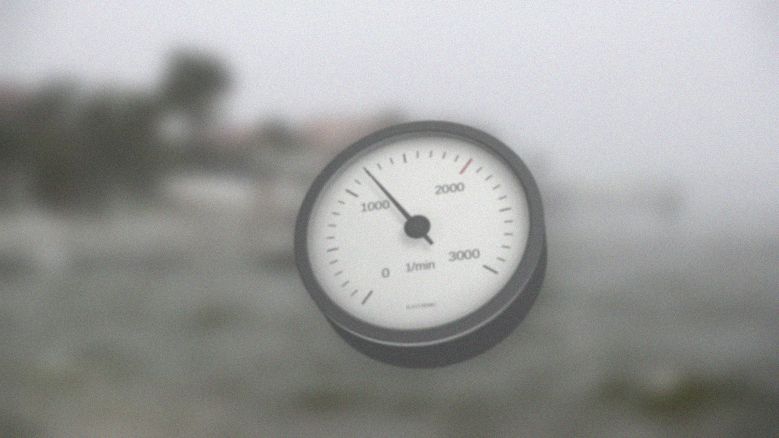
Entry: 1200 rpm
